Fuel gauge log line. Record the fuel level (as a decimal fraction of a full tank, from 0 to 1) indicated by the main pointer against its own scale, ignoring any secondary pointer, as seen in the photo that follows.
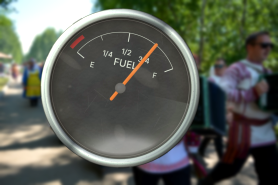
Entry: 0.75
